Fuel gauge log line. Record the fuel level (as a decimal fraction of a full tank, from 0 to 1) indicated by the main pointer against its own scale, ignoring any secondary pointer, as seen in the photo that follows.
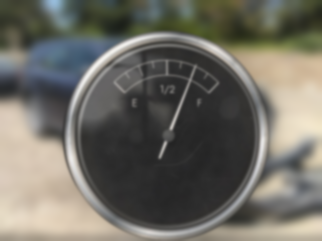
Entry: 0.75
